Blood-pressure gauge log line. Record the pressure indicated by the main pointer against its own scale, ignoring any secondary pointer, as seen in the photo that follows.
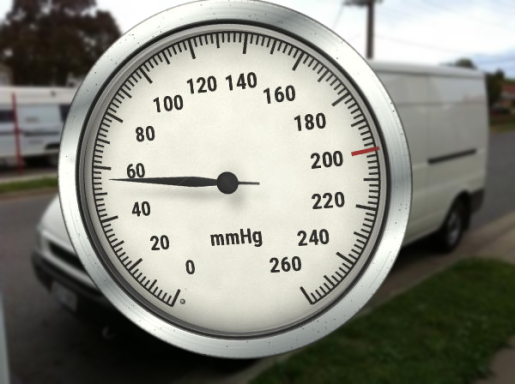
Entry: 56 mmHg
